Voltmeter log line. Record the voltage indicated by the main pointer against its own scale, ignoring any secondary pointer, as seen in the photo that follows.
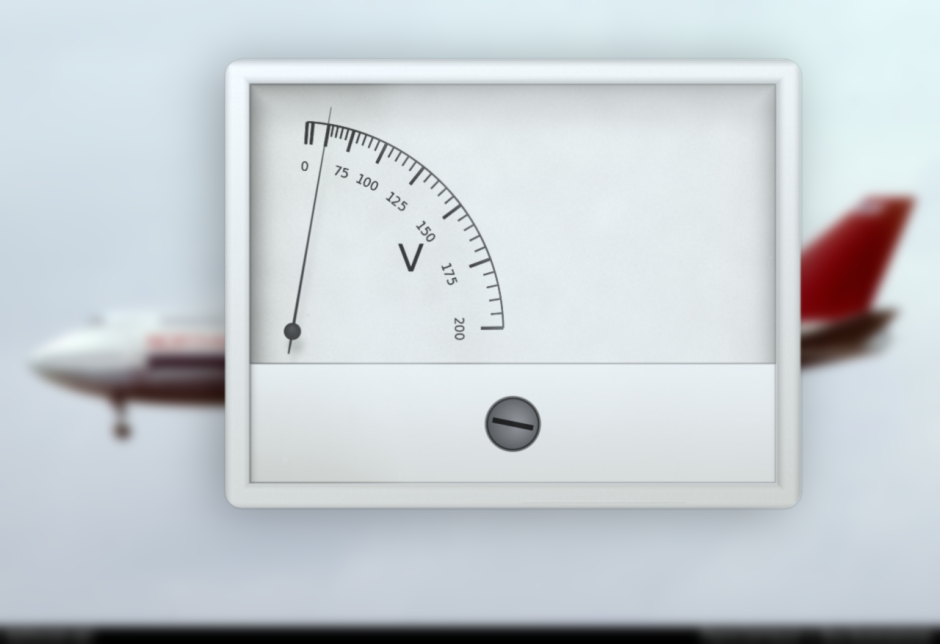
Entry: 50 V
